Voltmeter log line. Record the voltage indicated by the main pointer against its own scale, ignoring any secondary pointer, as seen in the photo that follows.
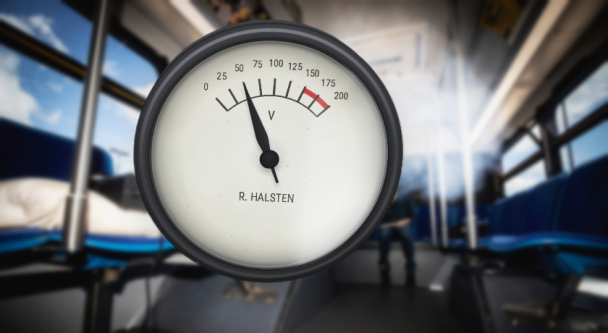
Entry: 50 V
